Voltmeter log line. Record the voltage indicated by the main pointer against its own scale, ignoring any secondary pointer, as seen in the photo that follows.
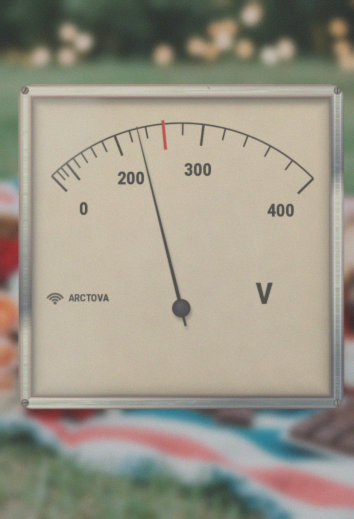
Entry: 230 V
